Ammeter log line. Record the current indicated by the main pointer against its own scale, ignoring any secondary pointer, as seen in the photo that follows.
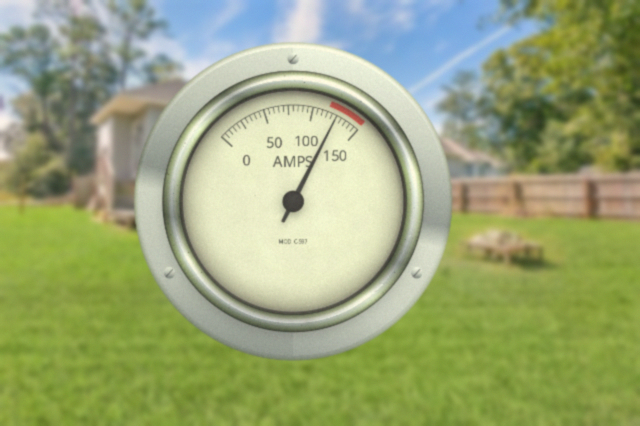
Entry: 125 A
